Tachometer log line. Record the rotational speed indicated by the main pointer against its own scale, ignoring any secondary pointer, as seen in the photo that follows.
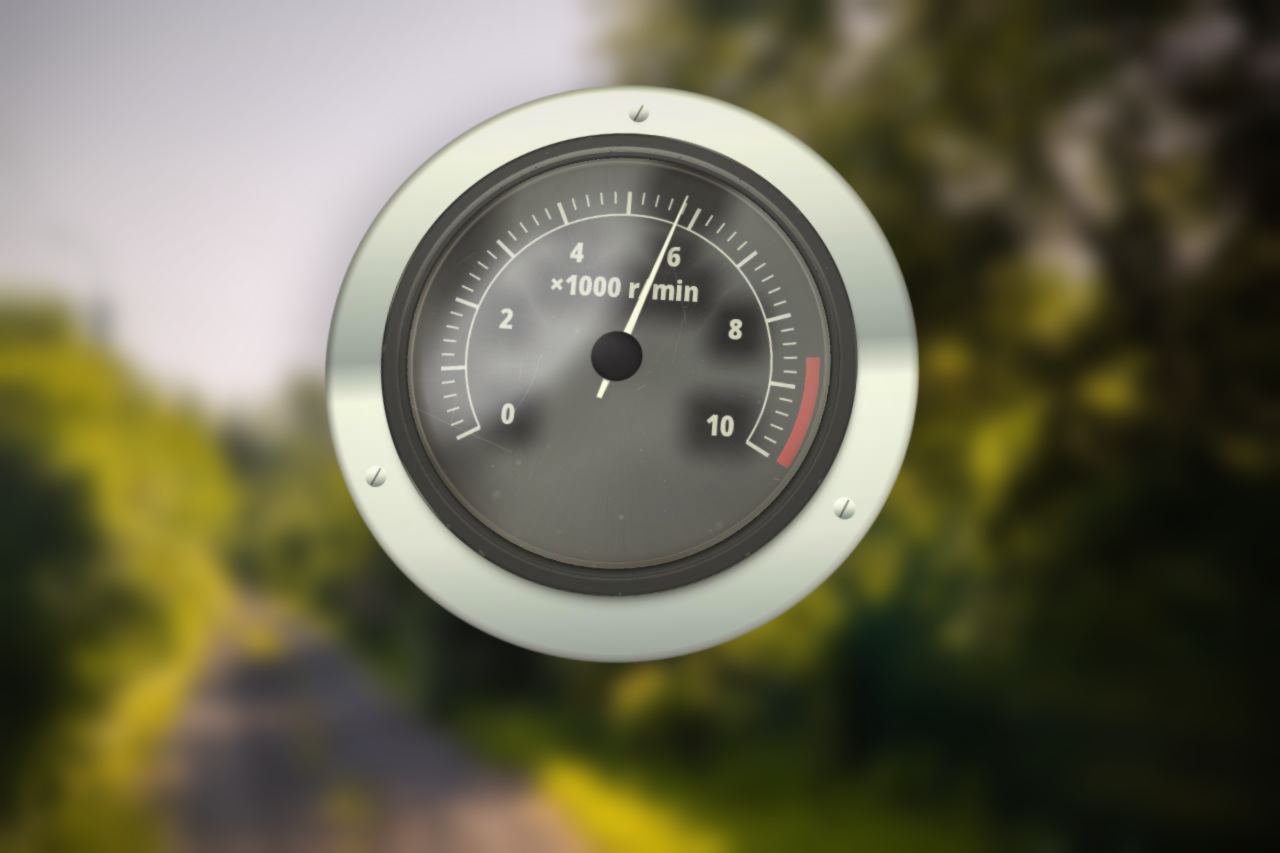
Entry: 5800 rpm
